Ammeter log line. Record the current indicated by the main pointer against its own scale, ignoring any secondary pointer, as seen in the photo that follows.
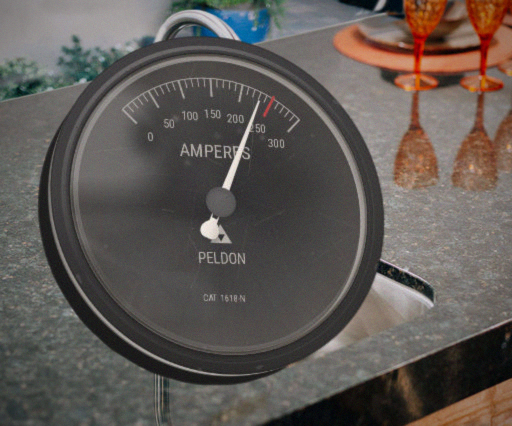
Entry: 230 A
